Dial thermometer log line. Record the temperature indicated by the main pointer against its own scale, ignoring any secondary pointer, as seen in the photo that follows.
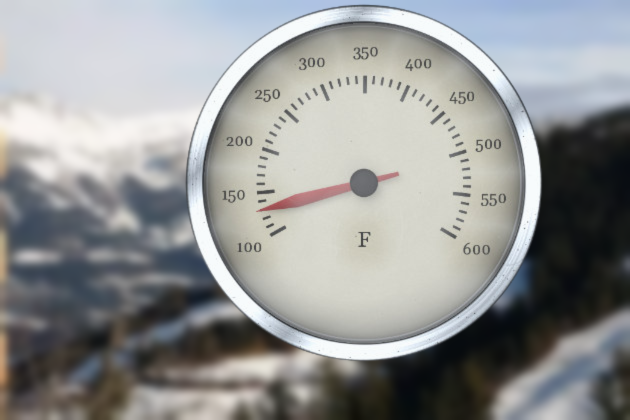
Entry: 130 °F
